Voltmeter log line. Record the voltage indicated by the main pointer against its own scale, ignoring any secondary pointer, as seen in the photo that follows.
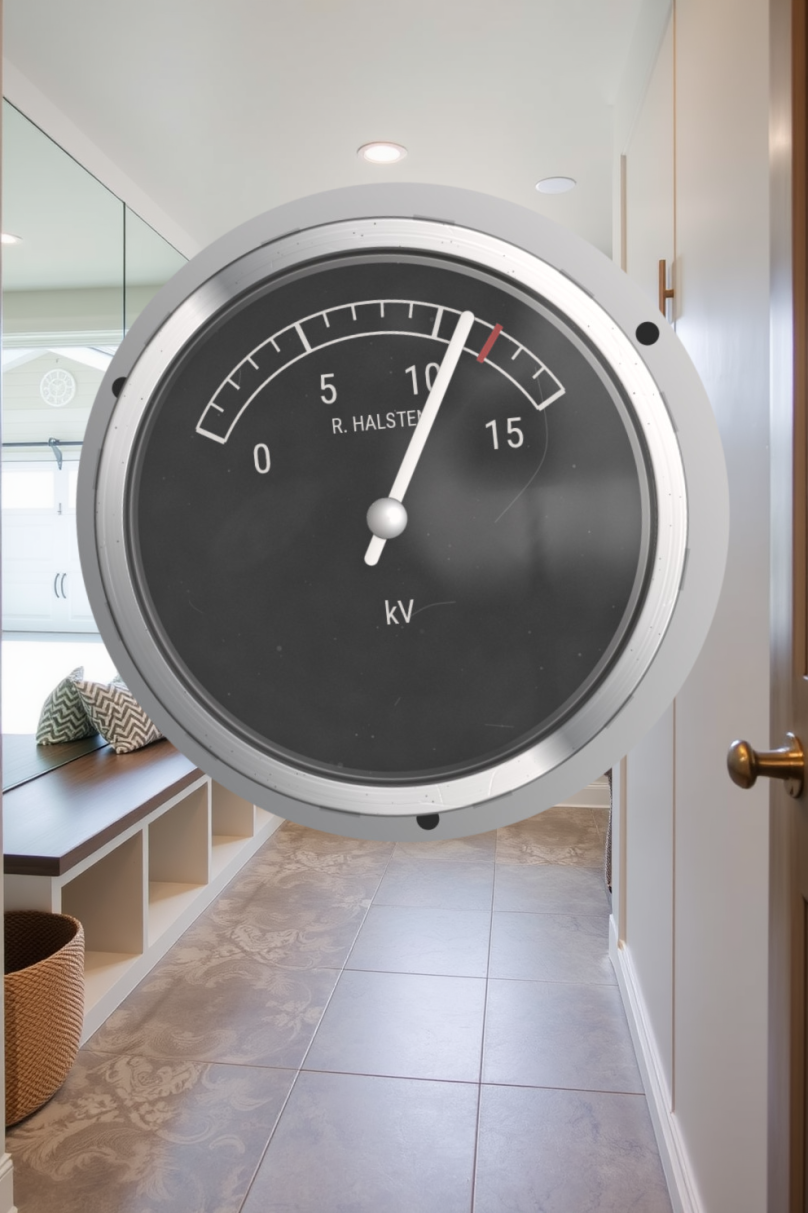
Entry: 11 kV
